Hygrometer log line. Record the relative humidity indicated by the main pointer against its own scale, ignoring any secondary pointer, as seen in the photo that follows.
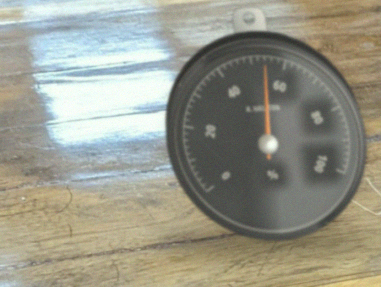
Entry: 54 %
